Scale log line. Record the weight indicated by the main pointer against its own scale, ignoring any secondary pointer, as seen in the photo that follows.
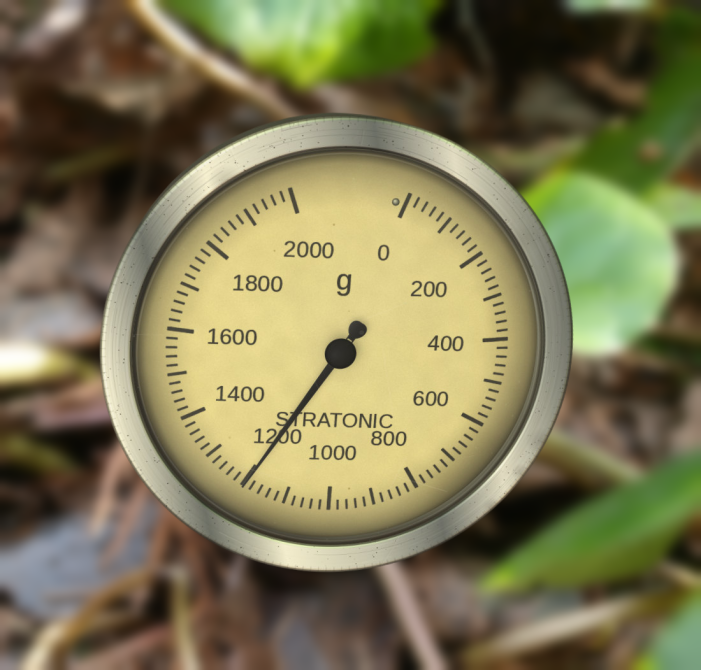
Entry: 1200 g
